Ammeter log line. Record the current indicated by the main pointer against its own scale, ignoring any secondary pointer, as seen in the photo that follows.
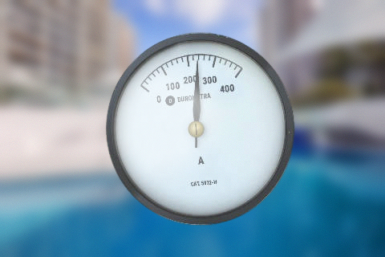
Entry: 240 A
